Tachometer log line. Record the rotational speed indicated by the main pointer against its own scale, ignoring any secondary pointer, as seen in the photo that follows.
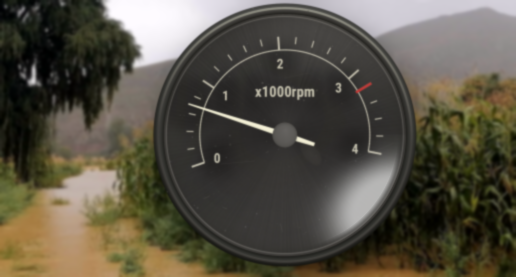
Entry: 700 rpm
